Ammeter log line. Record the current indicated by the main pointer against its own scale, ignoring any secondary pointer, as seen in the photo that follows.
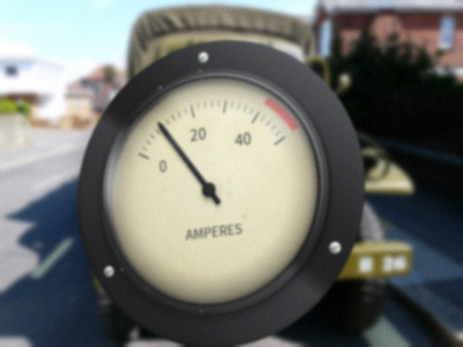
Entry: 10 A
